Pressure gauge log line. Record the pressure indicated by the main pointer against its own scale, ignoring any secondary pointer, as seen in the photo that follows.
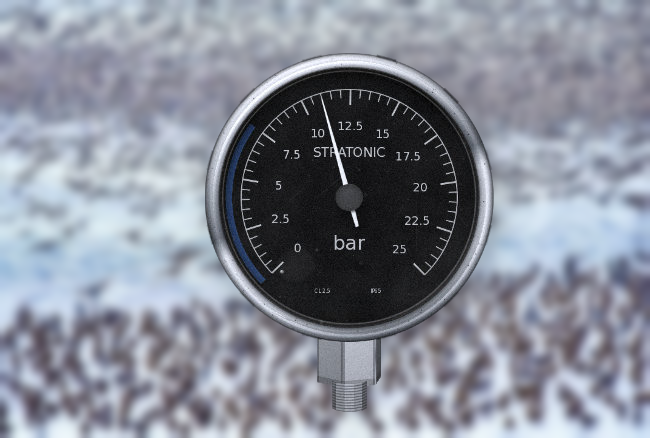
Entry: 11 bar
